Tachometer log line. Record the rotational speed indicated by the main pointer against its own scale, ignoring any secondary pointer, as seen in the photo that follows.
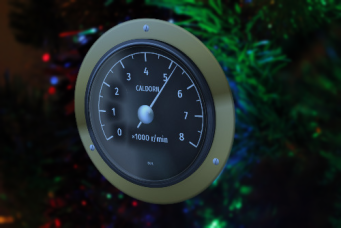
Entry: 5250 rpm
